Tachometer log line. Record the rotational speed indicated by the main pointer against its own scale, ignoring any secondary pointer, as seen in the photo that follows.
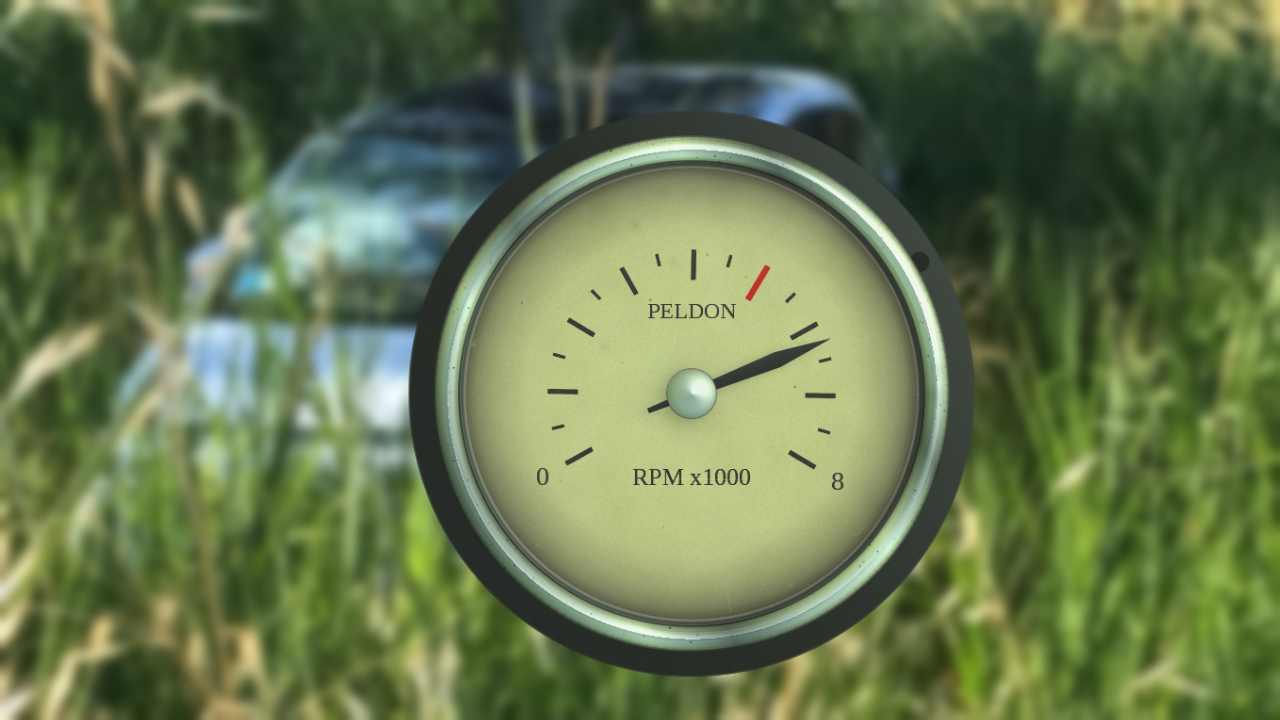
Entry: 6250 rpm
